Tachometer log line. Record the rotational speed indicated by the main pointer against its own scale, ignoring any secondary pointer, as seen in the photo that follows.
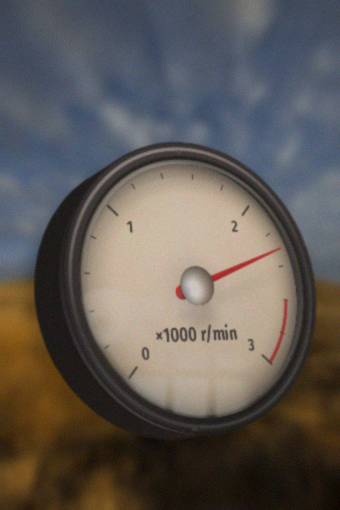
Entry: 2300 rpm
